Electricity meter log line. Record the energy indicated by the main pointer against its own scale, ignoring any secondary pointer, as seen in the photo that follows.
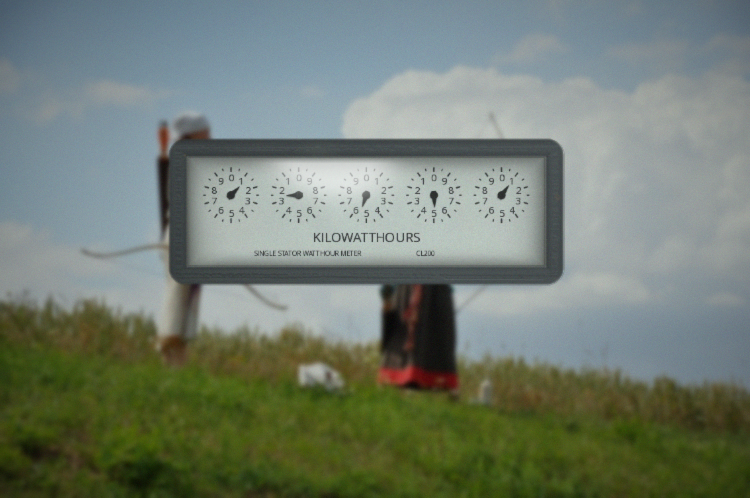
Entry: 12551 kWh
